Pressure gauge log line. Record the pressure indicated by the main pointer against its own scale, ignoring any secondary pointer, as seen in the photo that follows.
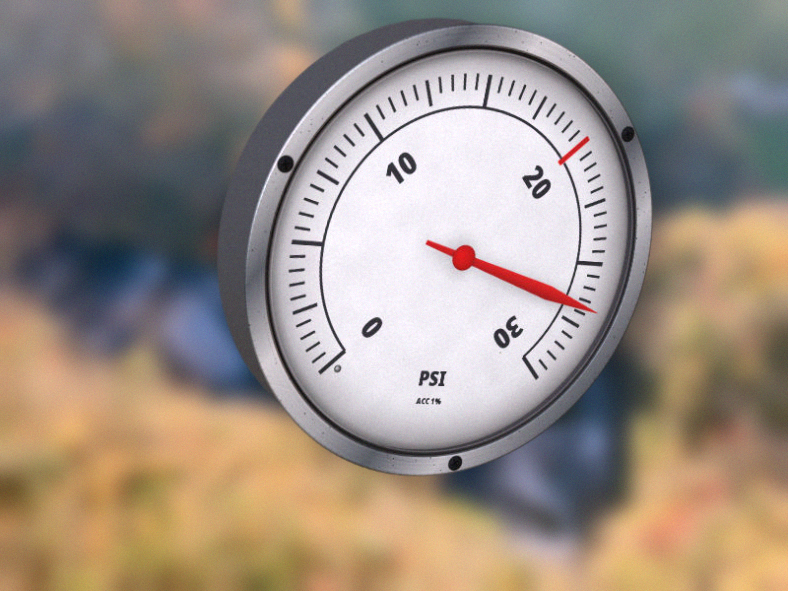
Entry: 26.75 psi
